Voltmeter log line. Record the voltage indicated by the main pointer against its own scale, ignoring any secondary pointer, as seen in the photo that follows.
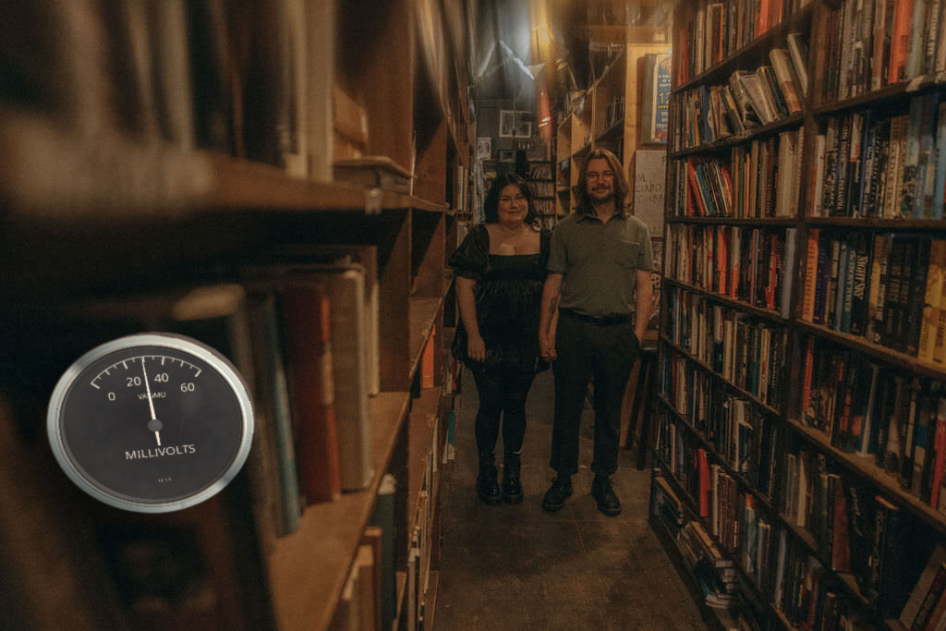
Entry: 30 mV
